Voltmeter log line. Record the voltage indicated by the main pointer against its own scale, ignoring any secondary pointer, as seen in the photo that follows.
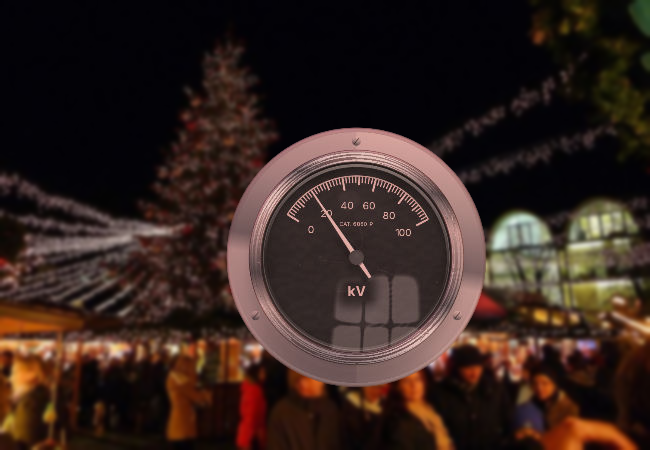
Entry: 20 kV
